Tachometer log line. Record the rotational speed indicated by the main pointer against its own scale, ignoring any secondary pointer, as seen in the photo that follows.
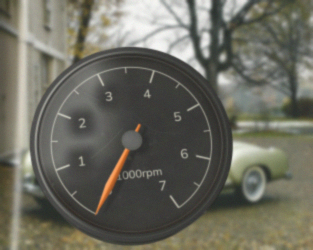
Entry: 0 rpm
